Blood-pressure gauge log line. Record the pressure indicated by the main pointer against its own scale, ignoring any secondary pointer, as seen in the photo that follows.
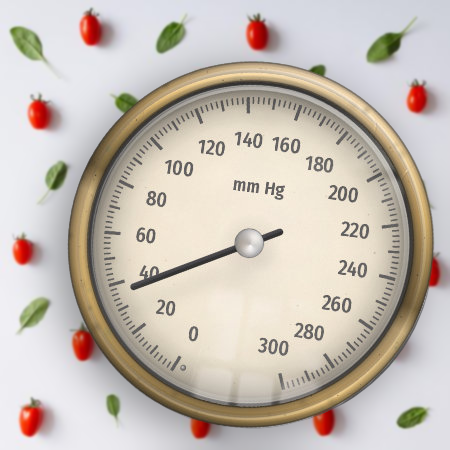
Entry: 36 mmHg
